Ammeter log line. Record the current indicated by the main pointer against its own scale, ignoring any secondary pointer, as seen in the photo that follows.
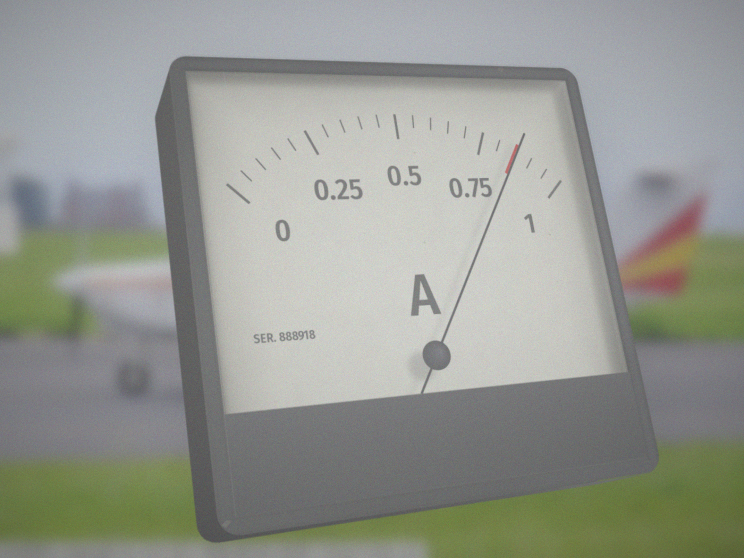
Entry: 0.85 A
